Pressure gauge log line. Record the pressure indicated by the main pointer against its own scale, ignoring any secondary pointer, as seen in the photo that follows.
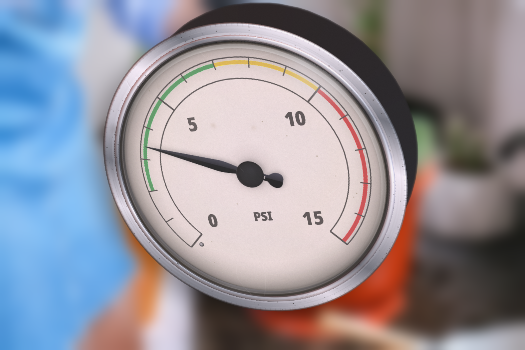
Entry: 3.5 psi
